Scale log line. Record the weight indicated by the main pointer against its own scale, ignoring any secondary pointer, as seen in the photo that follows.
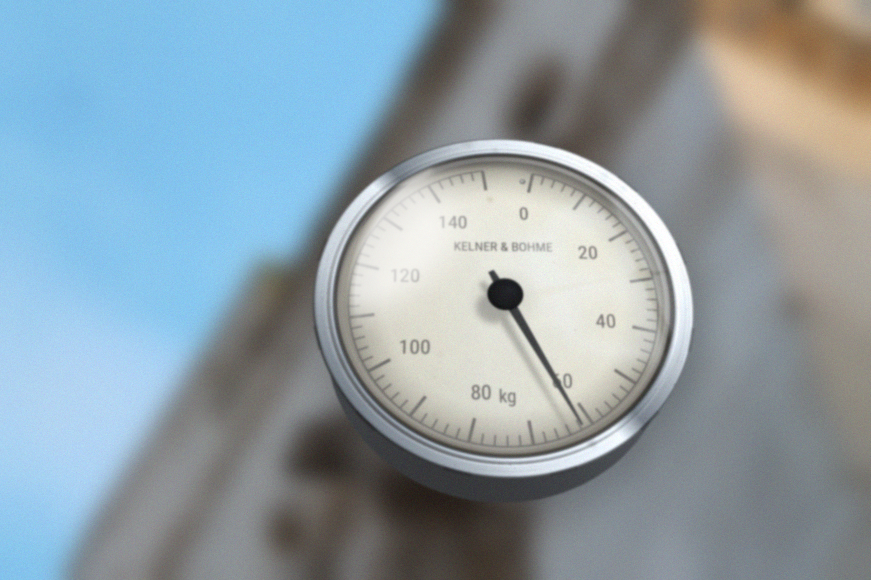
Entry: 62 kg
